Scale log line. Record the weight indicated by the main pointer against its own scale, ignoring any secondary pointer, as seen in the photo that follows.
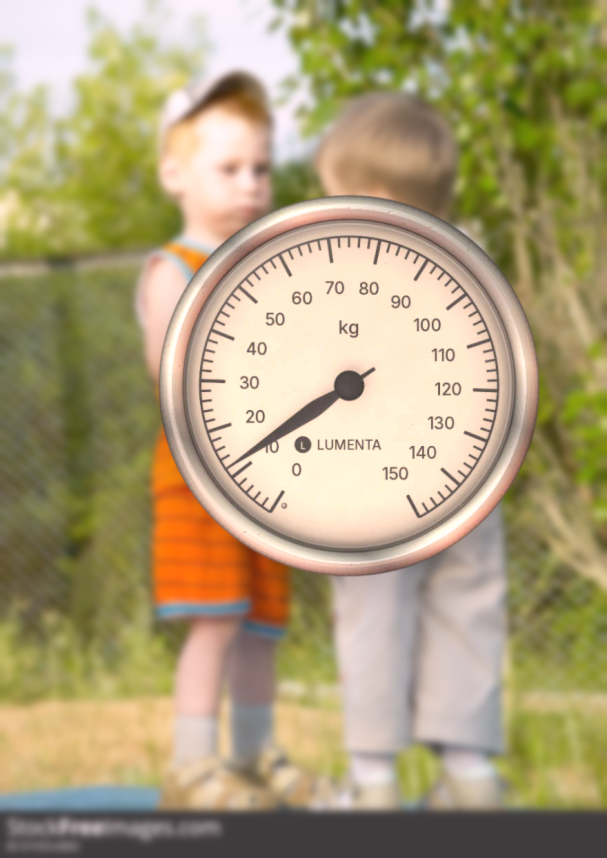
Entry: 12 kg
